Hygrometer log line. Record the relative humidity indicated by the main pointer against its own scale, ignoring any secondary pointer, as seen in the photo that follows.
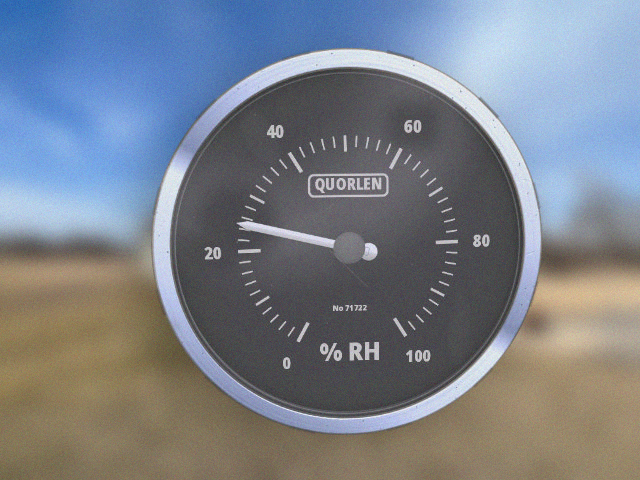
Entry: 25 %
